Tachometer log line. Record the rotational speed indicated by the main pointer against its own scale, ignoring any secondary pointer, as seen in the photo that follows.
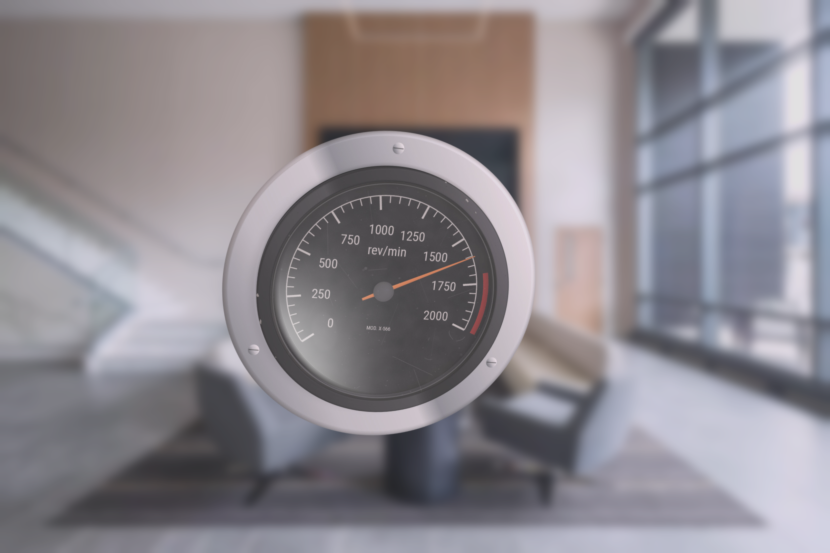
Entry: 1600 rpm
